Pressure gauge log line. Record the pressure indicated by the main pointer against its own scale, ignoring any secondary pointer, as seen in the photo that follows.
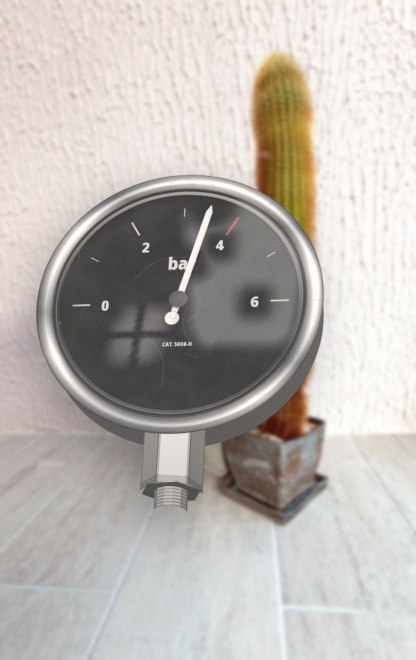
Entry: 3.5 bar
